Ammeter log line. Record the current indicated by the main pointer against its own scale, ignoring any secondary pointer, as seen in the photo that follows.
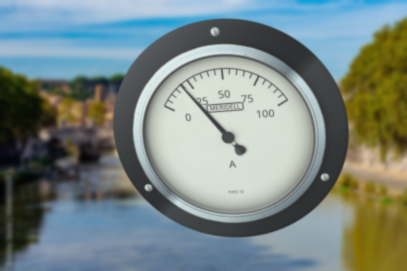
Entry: 20 A
